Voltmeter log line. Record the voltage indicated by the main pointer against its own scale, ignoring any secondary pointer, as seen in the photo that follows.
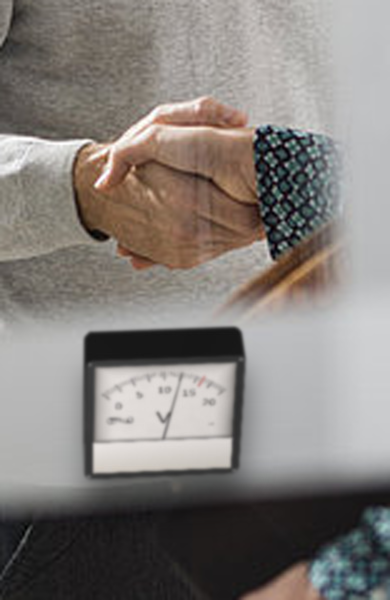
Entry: 12.5 V
